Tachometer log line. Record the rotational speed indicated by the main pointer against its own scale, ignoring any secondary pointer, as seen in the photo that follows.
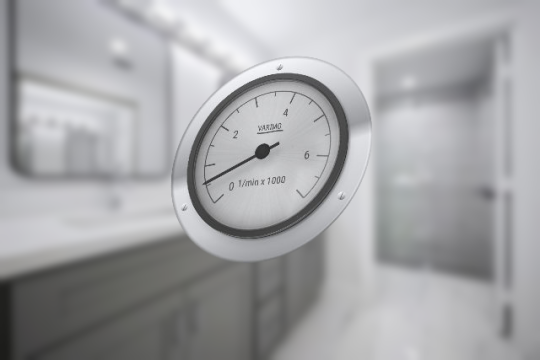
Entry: 500 rpm
